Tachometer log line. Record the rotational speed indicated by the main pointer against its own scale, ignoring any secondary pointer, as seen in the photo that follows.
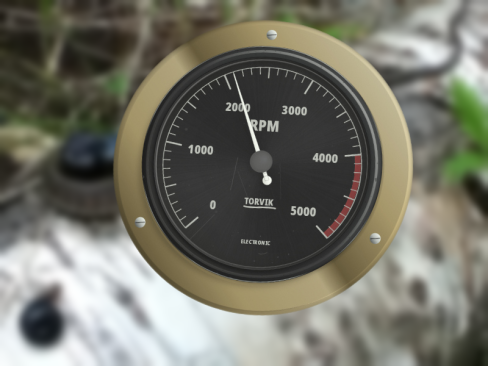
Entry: 2100 rpm
